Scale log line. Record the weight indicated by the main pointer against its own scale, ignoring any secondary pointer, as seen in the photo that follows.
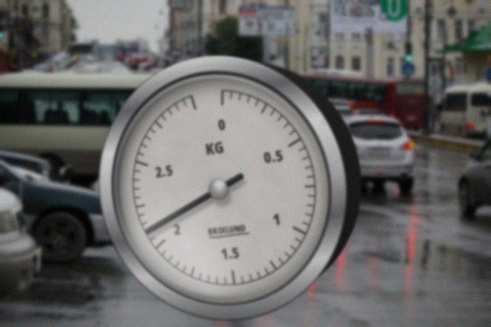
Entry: 2.1 kg
